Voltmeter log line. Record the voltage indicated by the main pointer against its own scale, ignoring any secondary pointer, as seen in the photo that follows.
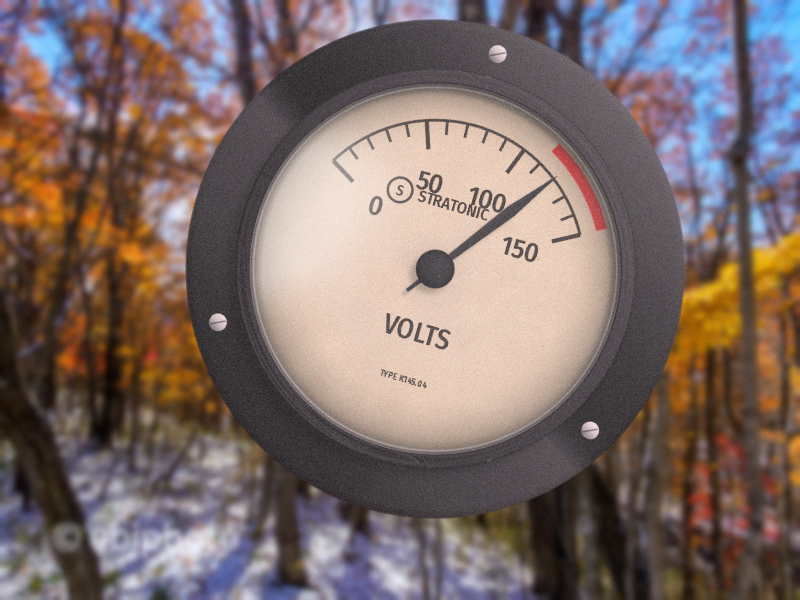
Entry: 120 V
